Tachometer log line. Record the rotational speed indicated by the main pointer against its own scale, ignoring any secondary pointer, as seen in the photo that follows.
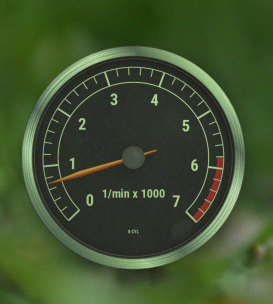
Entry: 700 rpm
